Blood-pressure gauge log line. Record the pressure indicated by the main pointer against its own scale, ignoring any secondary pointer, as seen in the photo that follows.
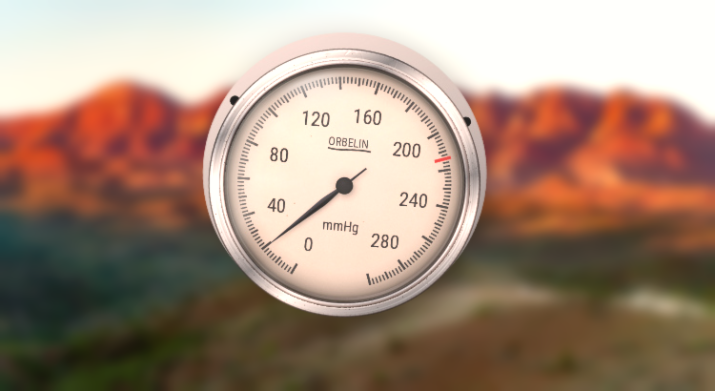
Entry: 20 mmHg
